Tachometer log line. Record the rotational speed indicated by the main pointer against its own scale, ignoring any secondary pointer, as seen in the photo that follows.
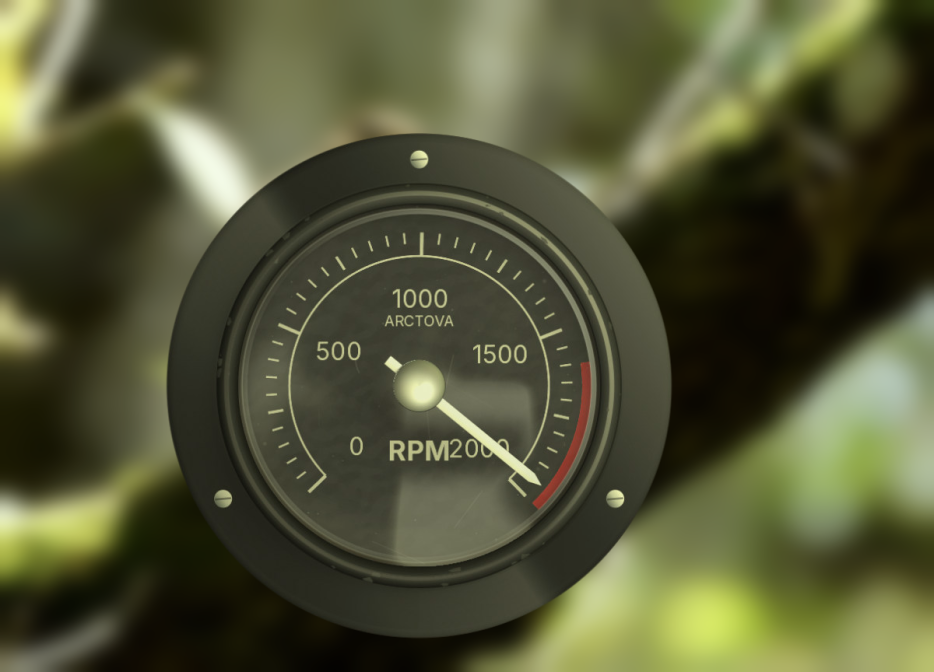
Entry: 1950 rpm
